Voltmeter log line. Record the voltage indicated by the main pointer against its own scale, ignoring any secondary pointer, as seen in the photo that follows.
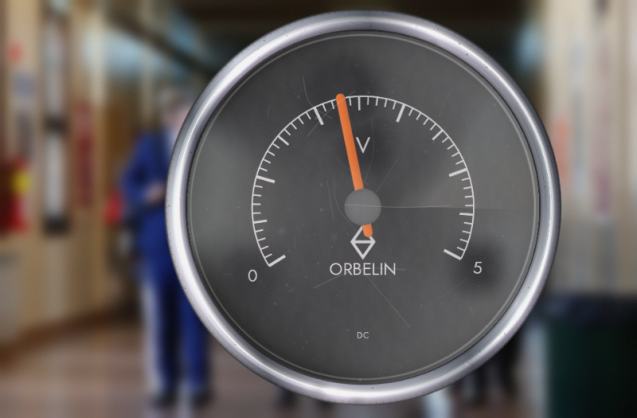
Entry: 2.3 V
